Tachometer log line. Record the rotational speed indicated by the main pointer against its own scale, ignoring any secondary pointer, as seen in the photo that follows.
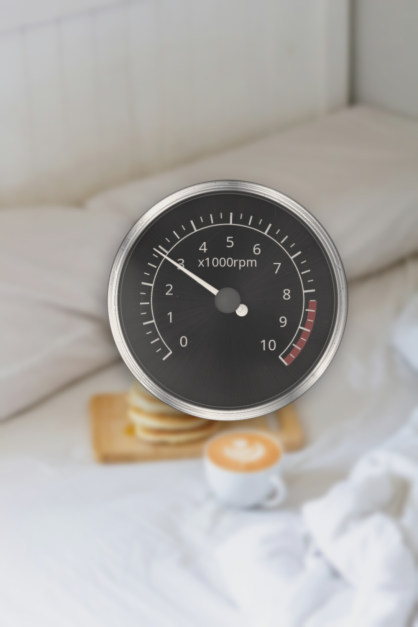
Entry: 2875 rpm
